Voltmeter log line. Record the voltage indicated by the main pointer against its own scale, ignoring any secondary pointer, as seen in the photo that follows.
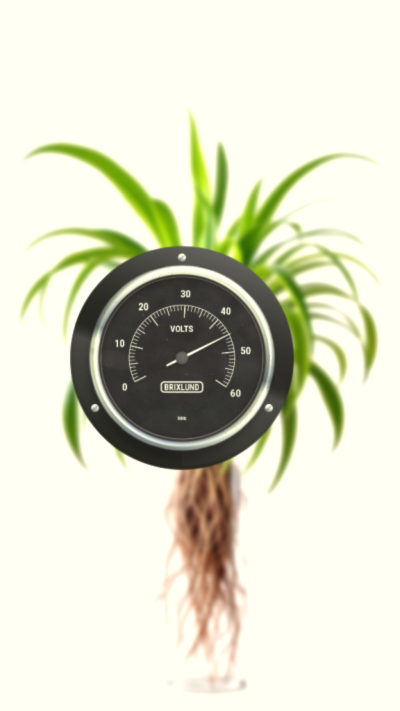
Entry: 45 V
